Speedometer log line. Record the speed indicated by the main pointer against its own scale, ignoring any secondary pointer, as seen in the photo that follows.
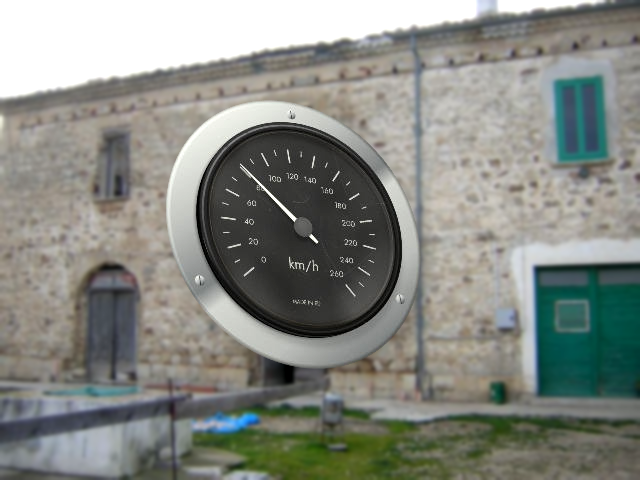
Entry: 80 km/h
